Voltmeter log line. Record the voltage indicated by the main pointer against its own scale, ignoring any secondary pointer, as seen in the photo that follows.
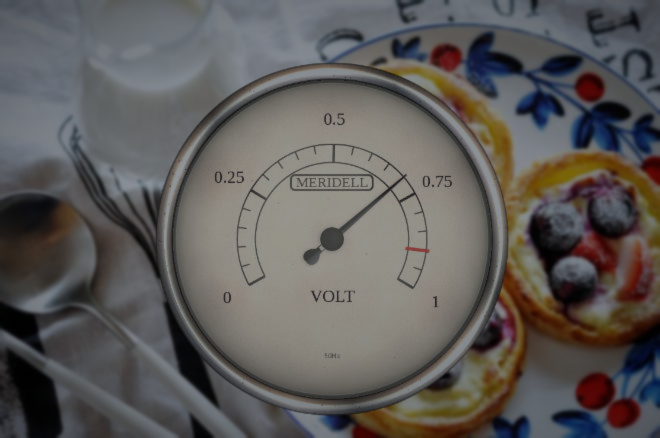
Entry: 0.7 V
